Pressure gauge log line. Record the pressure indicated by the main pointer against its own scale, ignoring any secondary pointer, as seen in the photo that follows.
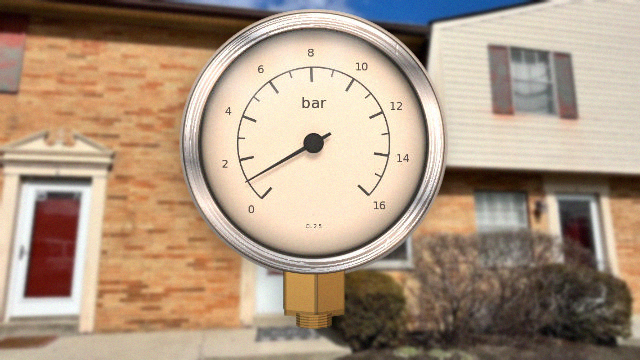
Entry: 1 bar
